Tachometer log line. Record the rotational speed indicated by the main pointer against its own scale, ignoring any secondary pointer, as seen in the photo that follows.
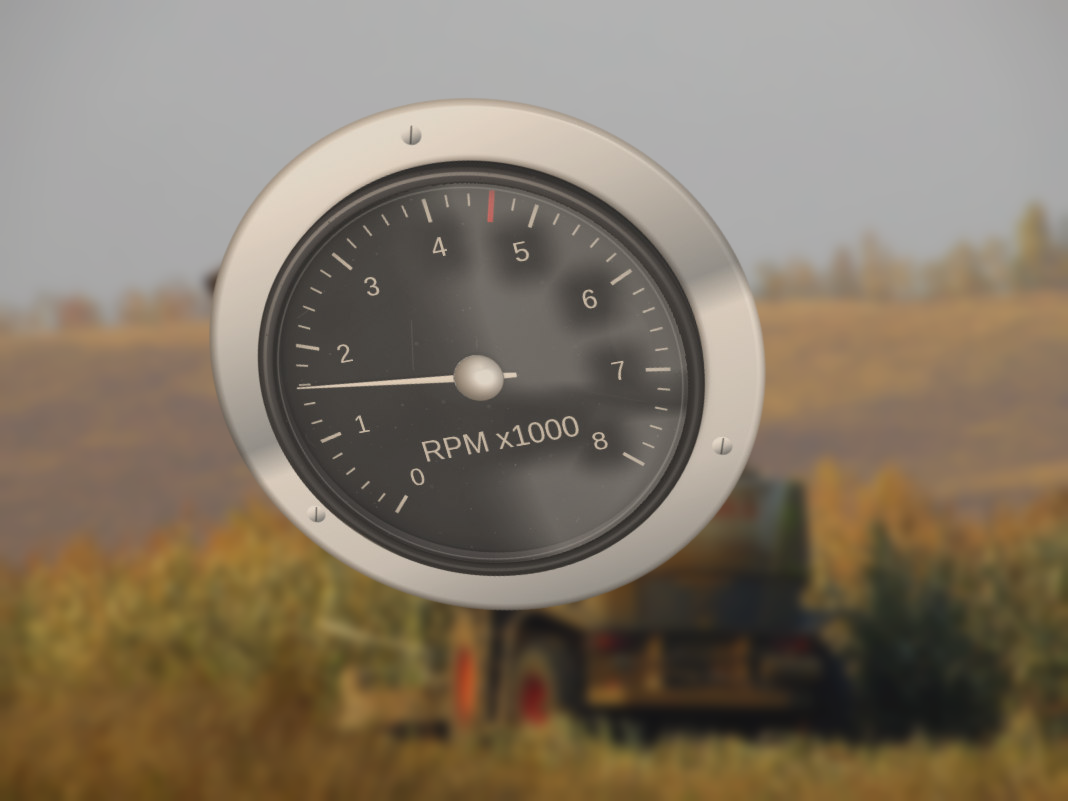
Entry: 1600 rpm
